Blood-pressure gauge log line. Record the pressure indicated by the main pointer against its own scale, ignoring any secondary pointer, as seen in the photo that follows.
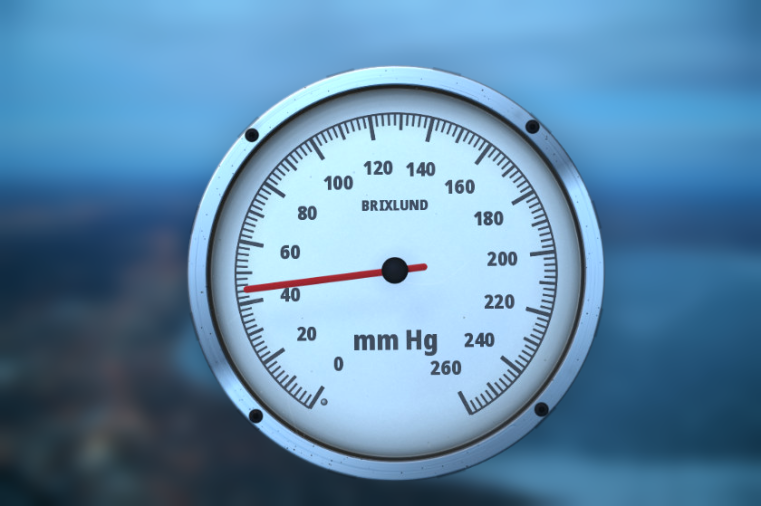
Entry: 44 mmHg
